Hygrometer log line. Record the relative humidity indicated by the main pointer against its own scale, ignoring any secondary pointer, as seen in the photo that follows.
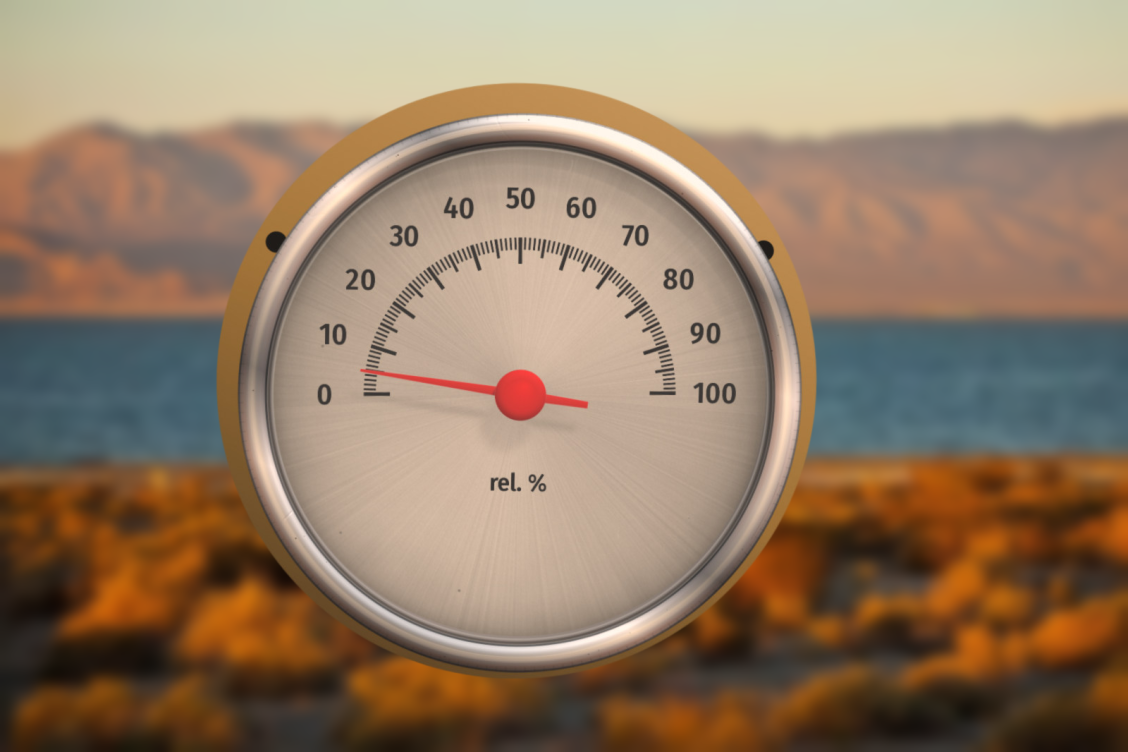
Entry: 5 %
